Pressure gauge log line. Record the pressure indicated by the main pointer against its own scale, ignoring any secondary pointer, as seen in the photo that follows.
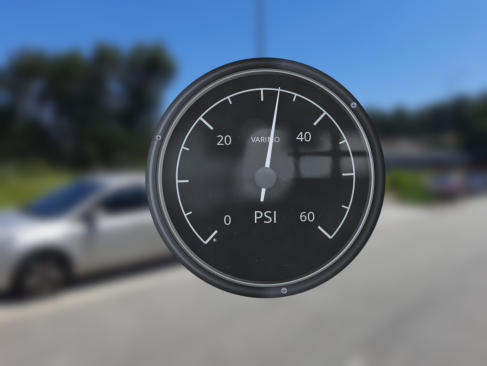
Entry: 32.5 psi
